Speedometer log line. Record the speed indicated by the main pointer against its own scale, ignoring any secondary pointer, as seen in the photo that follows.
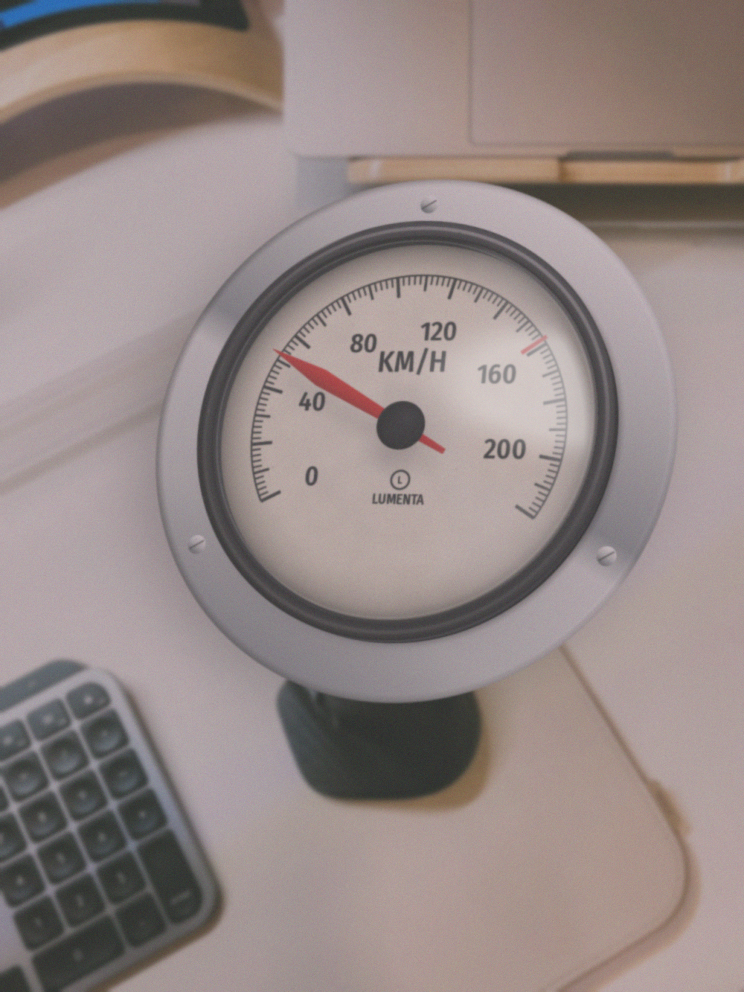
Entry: 52 km/h
